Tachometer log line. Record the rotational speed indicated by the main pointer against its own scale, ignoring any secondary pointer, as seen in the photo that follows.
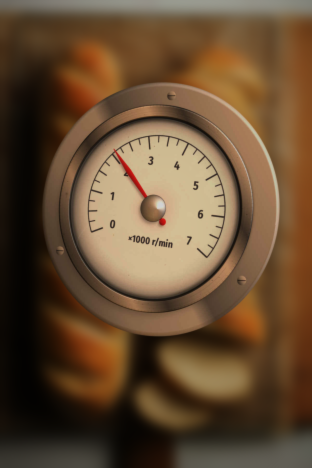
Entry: 2125 rpm
